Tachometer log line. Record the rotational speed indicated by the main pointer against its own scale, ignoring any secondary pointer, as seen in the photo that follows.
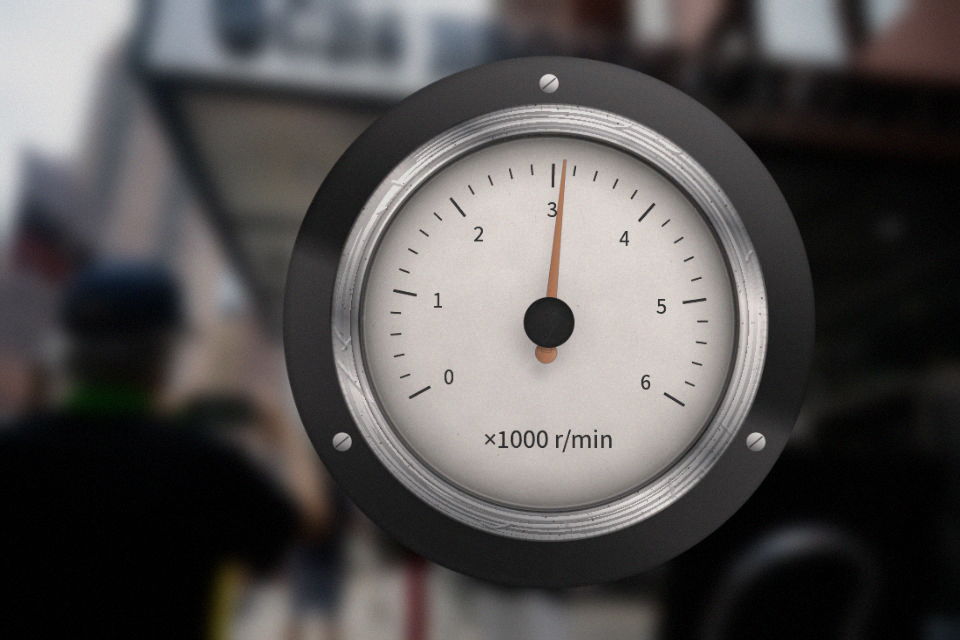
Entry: 3100 rpm
